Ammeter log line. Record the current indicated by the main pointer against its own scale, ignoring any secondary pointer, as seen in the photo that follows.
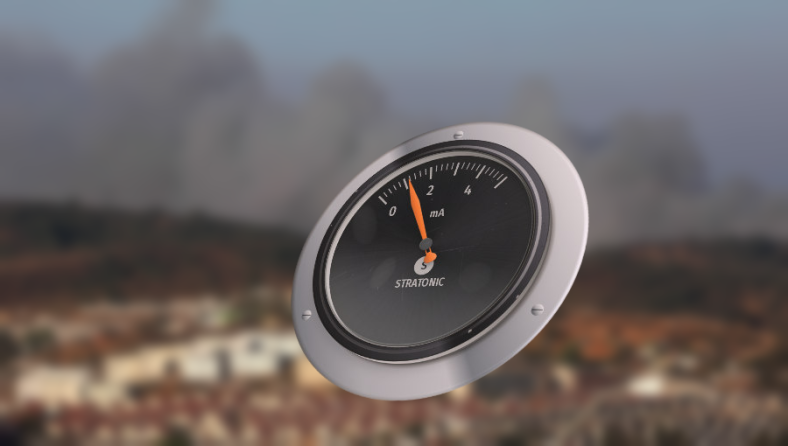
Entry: 1.2 mA
